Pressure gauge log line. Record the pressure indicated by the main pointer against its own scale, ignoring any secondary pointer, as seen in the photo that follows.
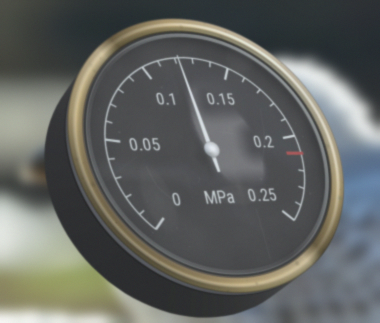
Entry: 0.12 MPa
